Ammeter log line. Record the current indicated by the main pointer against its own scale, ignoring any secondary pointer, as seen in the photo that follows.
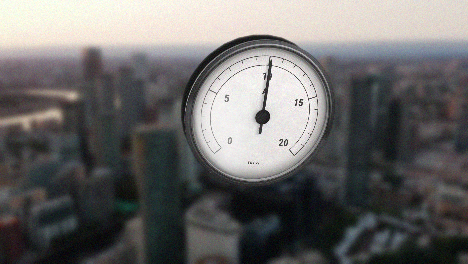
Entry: 10 A
